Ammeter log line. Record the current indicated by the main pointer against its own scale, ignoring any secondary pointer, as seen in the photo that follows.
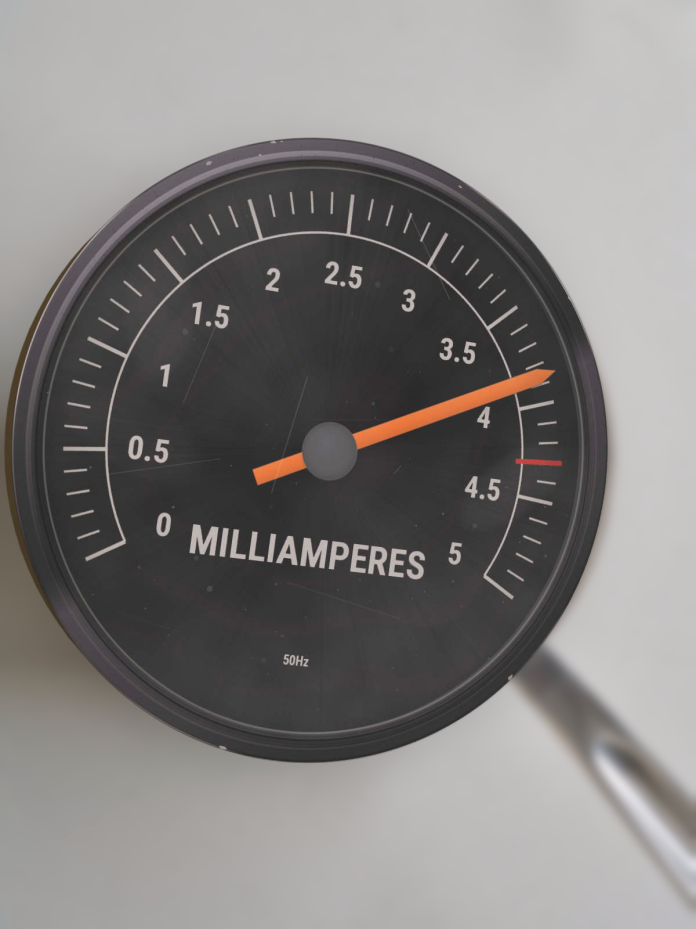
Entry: 3.85 mA
